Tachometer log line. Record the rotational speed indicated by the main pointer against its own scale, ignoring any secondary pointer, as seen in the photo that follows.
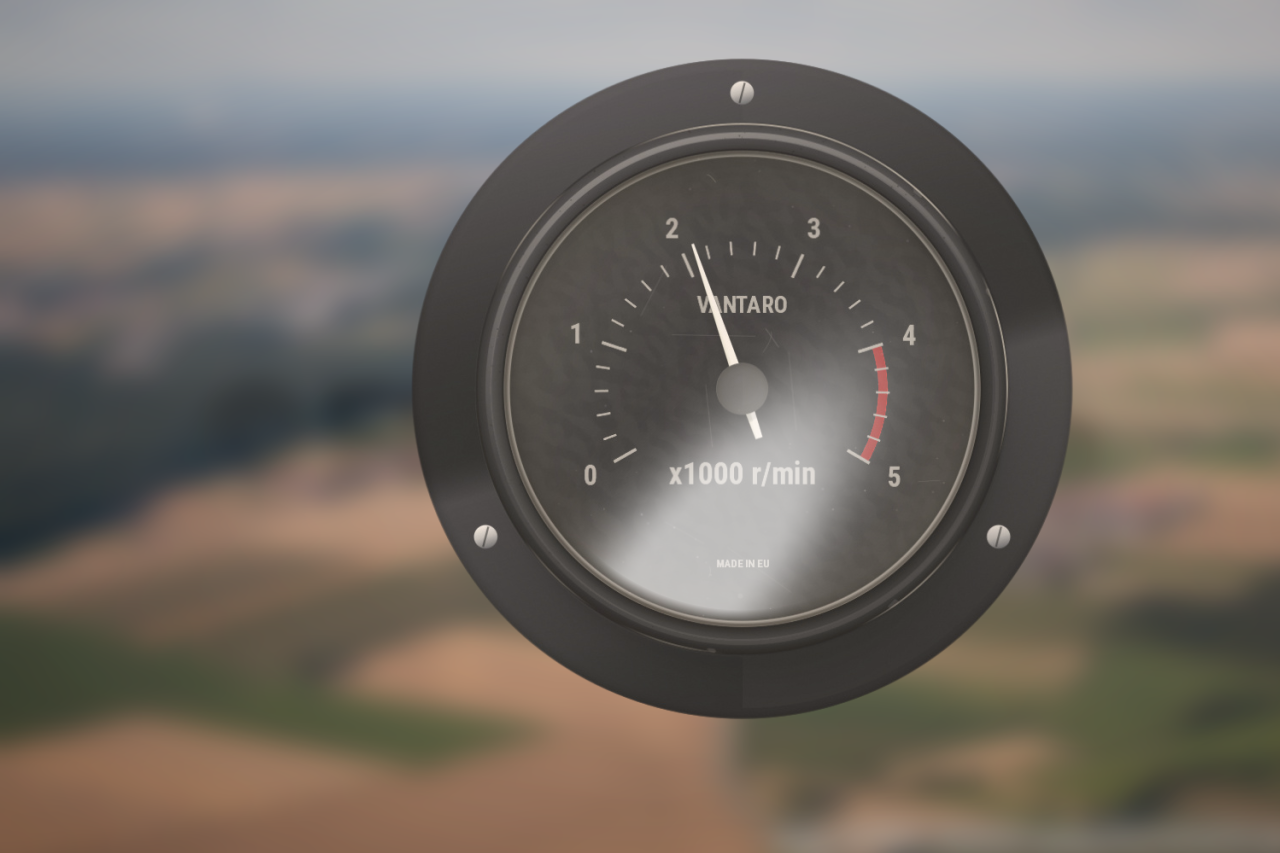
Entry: 2100 rpm
